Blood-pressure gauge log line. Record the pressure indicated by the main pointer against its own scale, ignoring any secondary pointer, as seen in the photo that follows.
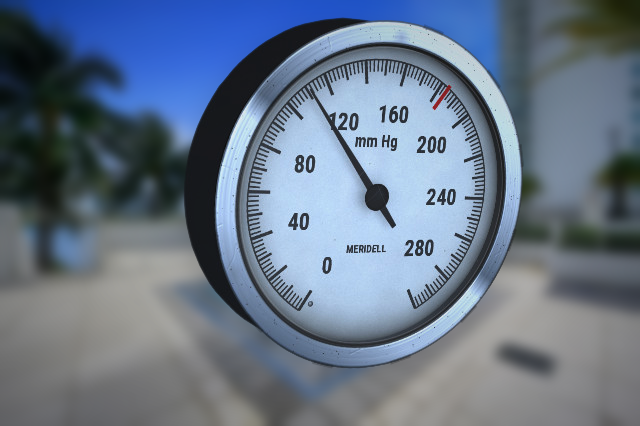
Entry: 110 mmHg
